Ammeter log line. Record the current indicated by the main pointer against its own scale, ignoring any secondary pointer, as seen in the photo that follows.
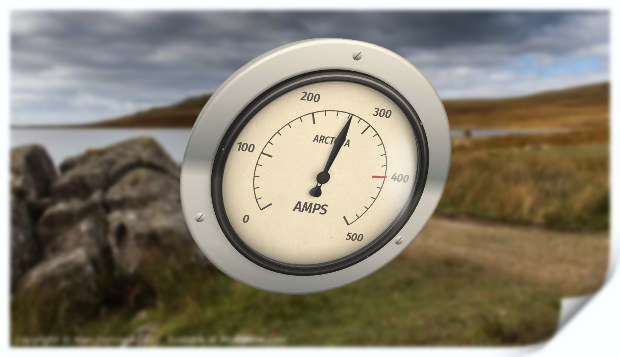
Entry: 260 A
